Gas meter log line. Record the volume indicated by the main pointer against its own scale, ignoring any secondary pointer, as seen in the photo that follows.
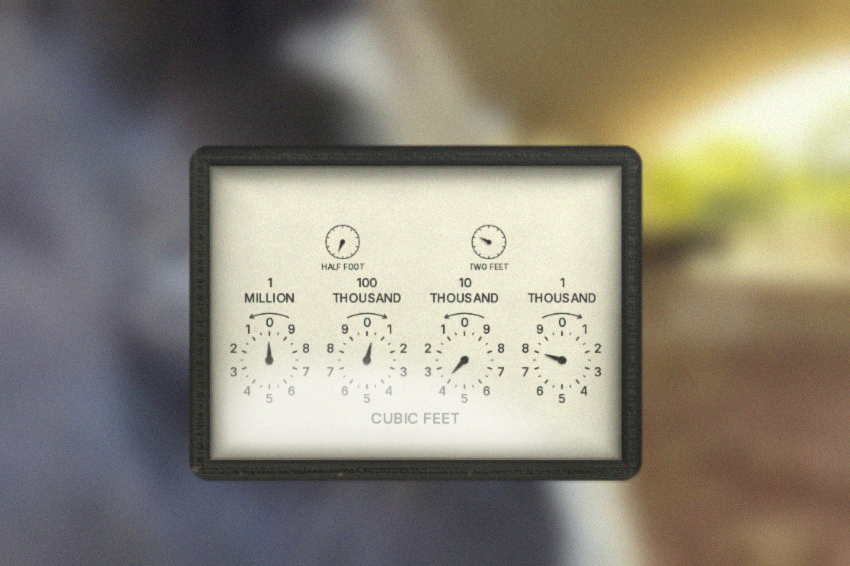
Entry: 3800 ft³
